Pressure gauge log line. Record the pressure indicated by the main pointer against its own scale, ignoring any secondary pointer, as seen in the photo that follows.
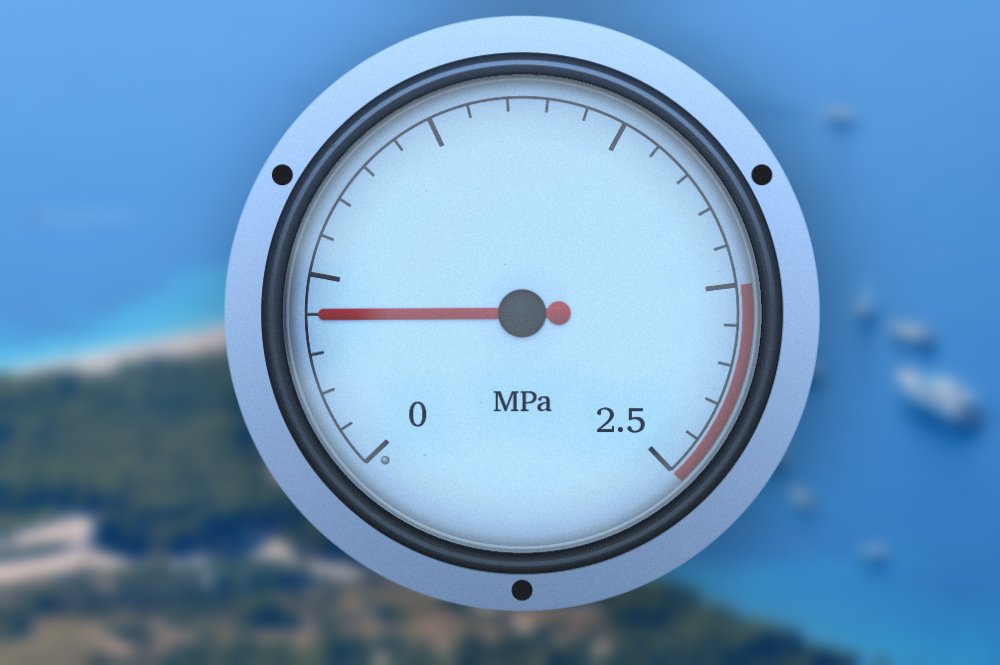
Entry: 0.4 MPa
